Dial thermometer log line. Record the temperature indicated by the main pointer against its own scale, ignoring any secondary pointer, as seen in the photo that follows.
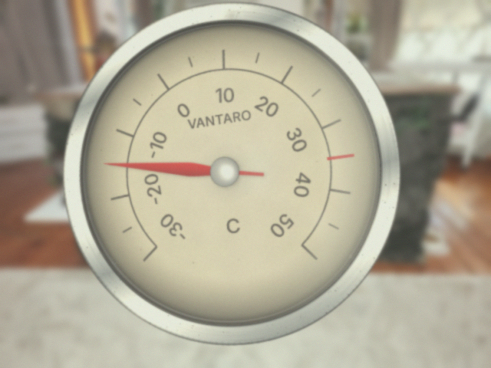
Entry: -15 °C
